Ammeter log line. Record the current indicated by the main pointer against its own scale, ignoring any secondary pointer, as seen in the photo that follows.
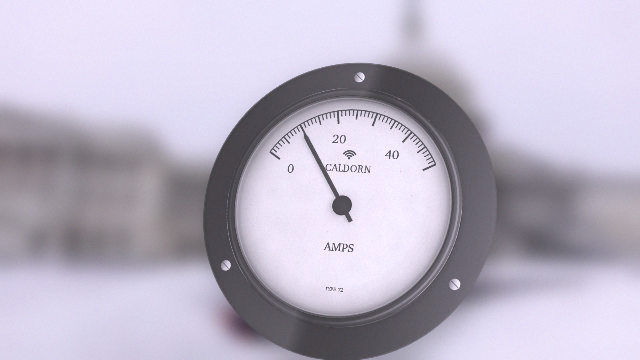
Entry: 10 A
